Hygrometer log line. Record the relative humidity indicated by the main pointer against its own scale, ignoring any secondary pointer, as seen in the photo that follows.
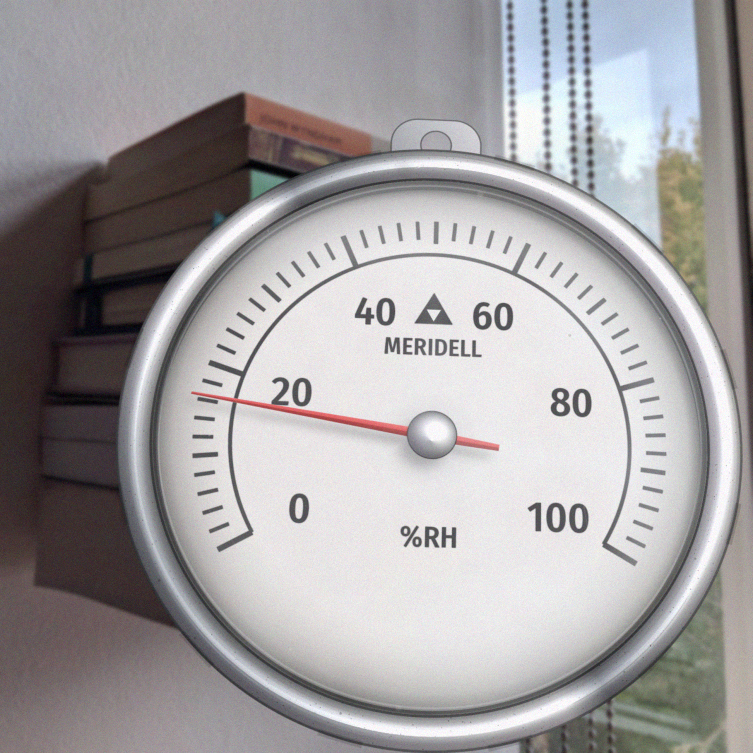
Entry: 16 %
